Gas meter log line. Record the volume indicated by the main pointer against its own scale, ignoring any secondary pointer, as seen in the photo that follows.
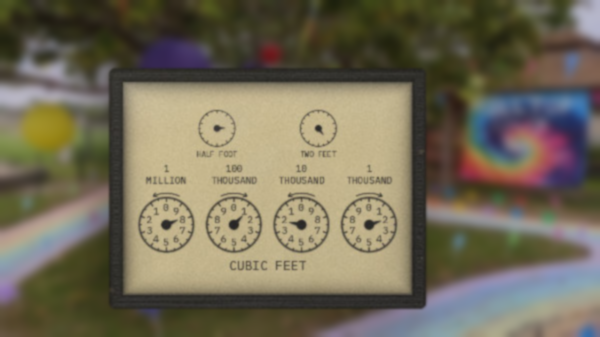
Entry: 812200 ft³
